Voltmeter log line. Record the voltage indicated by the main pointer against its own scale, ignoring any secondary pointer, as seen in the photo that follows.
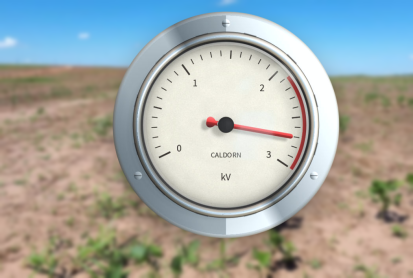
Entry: 2.7 kV
